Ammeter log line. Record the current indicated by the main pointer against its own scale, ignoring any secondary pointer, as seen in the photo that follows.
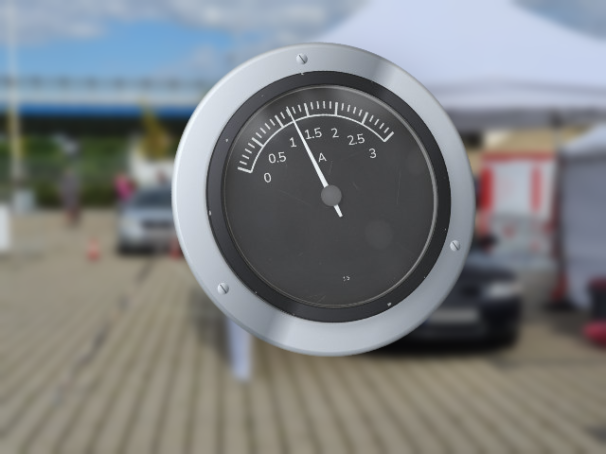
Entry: 1.2 A
